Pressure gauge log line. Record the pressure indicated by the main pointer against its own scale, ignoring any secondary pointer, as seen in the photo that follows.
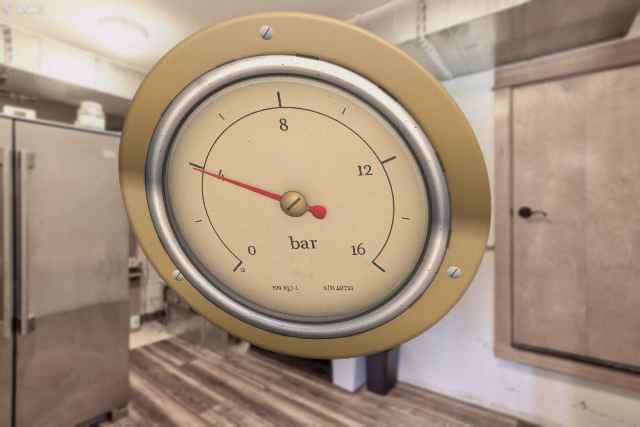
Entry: 4 bar
